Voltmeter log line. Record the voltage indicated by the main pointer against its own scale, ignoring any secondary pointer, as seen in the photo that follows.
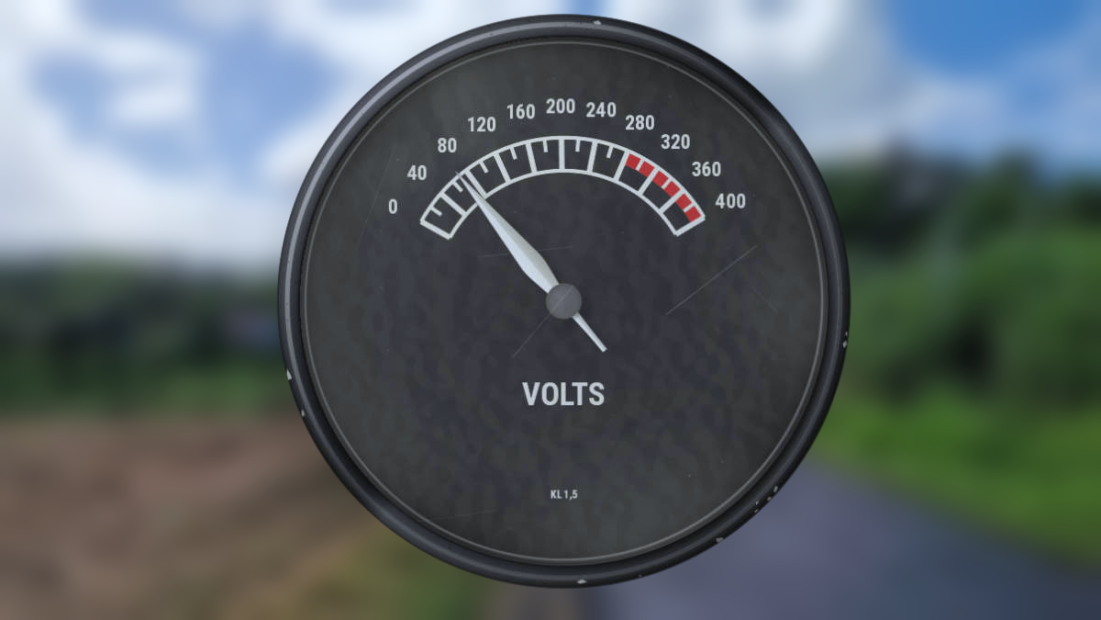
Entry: 70 V
